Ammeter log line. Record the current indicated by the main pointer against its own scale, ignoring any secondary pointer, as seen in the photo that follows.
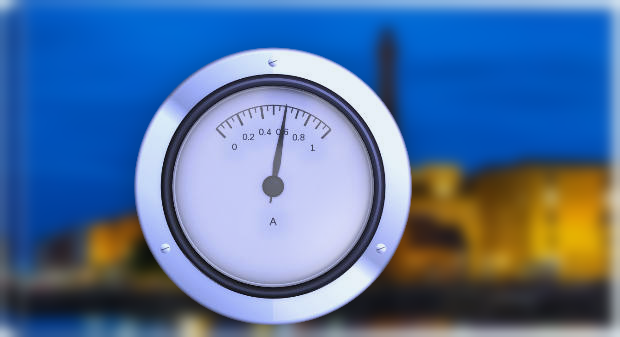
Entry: 0.6 A
